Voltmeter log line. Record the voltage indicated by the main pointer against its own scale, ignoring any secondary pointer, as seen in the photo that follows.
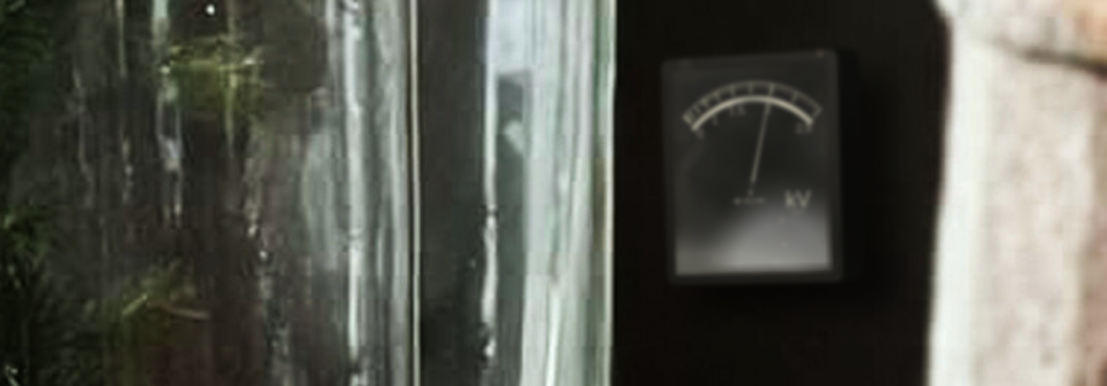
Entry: 2 kV
